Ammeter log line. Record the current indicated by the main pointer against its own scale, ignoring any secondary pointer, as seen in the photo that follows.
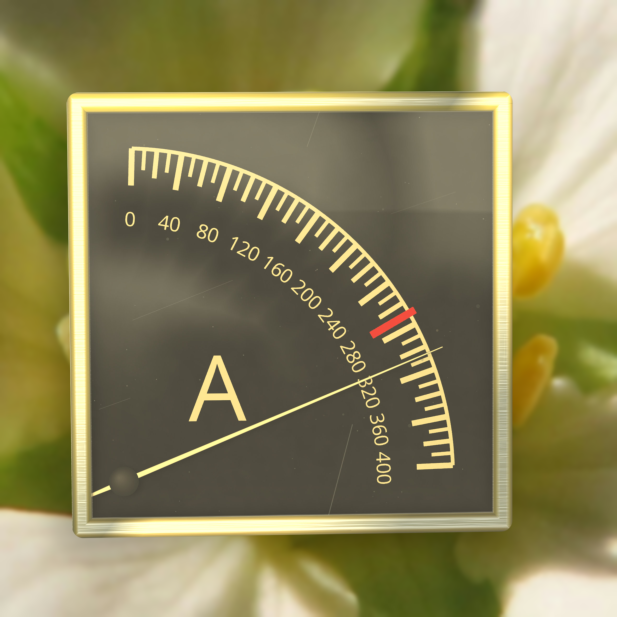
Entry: 305 A
